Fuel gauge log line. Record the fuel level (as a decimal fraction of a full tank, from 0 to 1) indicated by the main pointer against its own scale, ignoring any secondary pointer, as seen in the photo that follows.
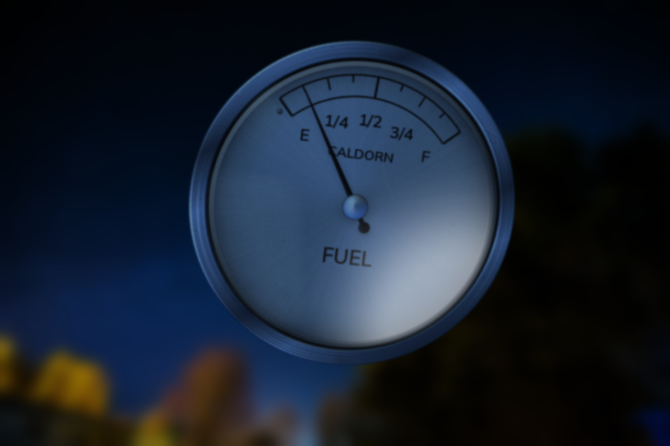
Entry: 0.125
